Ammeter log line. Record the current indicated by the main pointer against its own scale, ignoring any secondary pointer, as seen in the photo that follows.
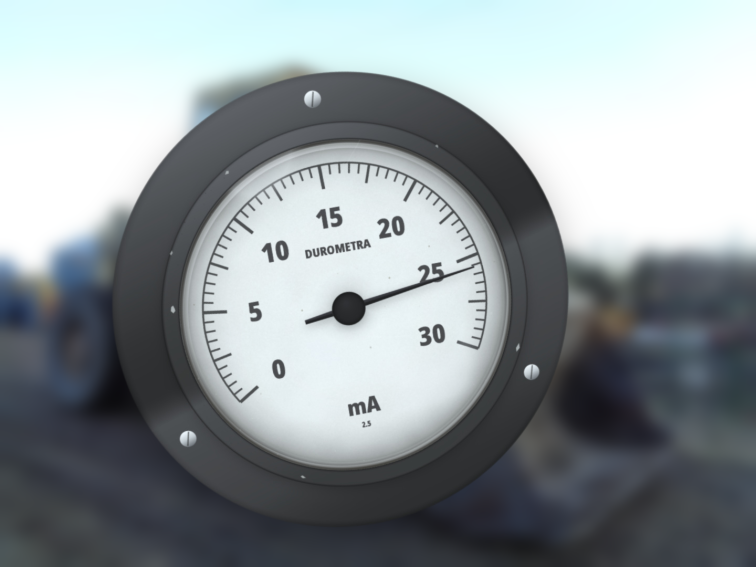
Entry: 25.5 mA
